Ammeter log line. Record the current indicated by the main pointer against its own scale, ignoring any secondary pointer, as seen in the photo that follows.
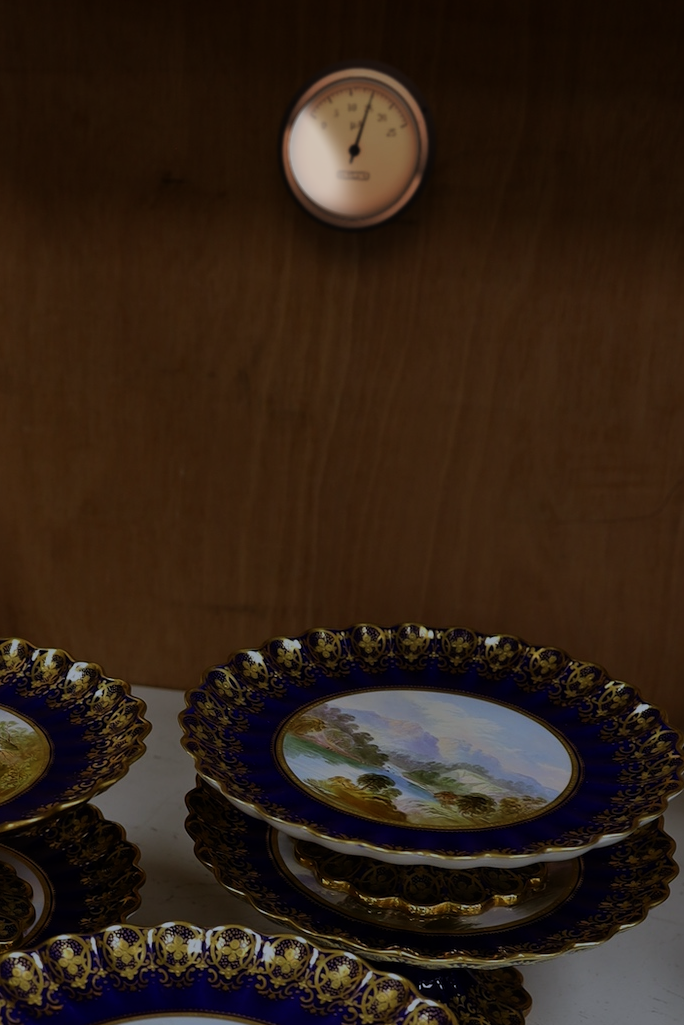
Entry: 15 µA
